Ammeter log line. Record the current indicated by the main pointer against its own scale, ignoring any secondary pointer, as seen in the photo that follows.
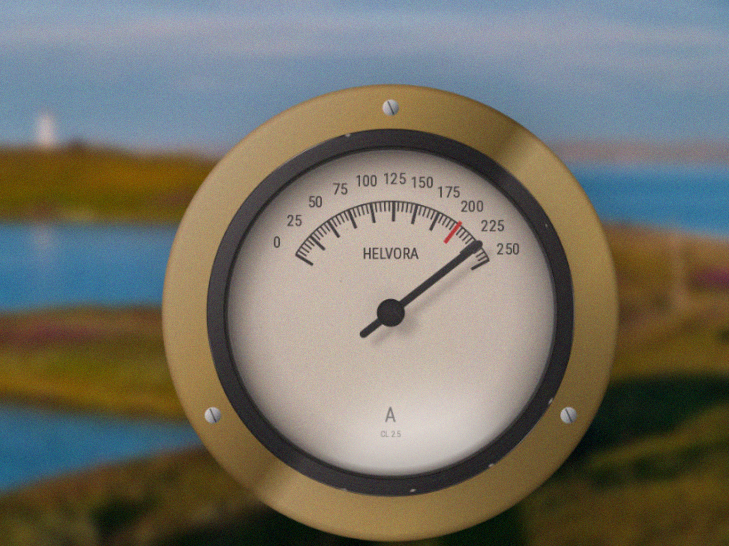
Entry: 230 A
